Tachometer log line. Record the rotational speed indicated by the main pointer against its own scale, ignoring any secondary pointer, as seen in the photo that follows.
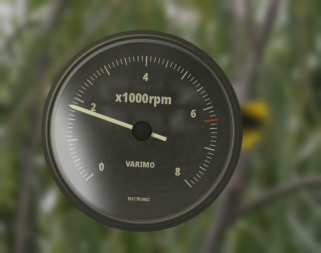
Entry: 1800 rpm
